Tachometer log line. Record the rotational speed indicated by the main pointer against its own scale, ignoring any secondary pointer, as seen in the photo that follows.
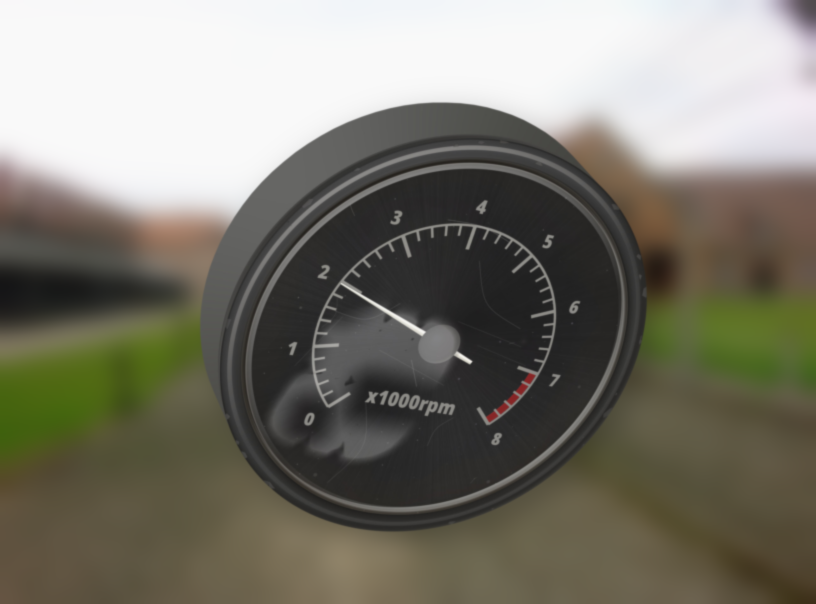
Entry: 2000 rpm
